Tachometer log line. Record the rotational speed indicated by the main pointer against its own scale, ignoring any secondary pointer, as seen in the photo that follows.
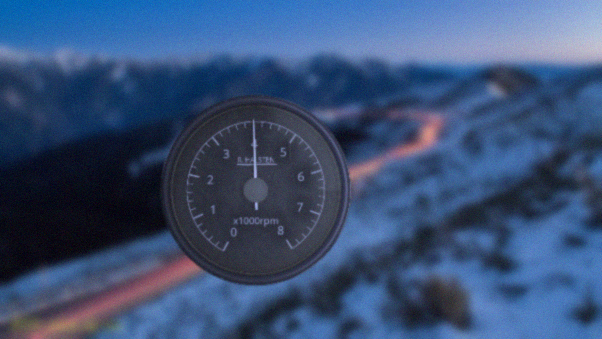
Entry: 4000 rpm
